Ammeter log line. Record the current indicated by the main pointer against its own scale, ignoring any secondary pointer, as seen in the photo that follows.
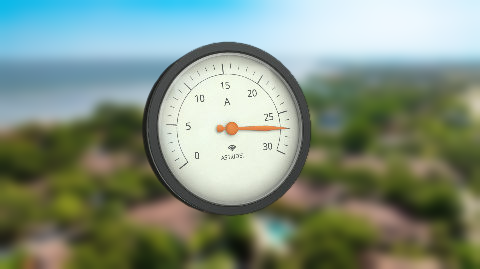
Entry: 27 A
